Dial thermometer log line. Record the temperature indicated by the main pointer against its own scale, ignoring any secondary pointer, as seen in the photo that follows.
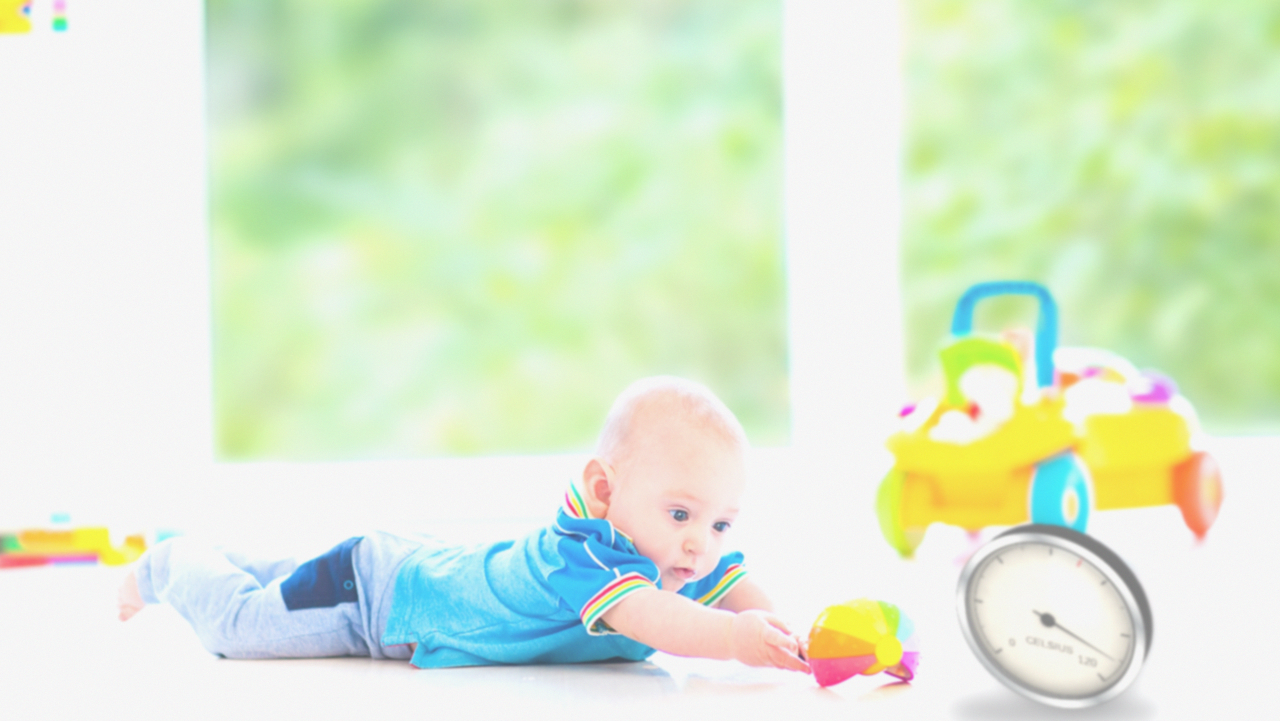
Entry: 110 °C
